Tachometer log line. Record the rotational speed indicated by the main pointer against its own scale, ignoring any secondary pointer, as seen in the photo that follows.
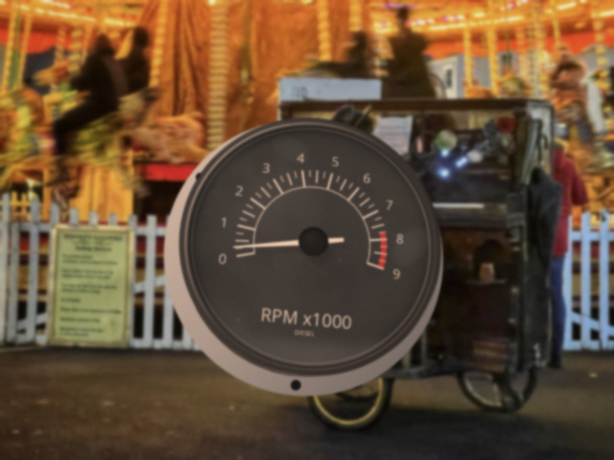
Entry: 250 rpm
